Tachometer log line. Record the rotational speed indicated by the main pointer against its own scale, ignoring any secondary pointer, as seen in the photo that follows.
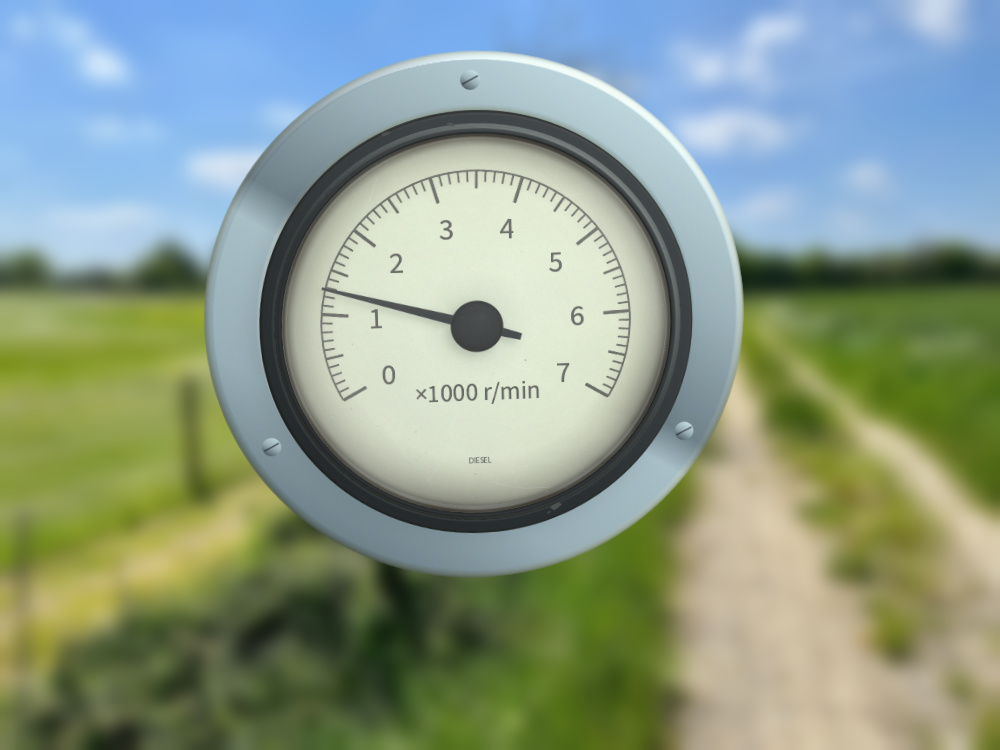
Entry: 1300 rpm
